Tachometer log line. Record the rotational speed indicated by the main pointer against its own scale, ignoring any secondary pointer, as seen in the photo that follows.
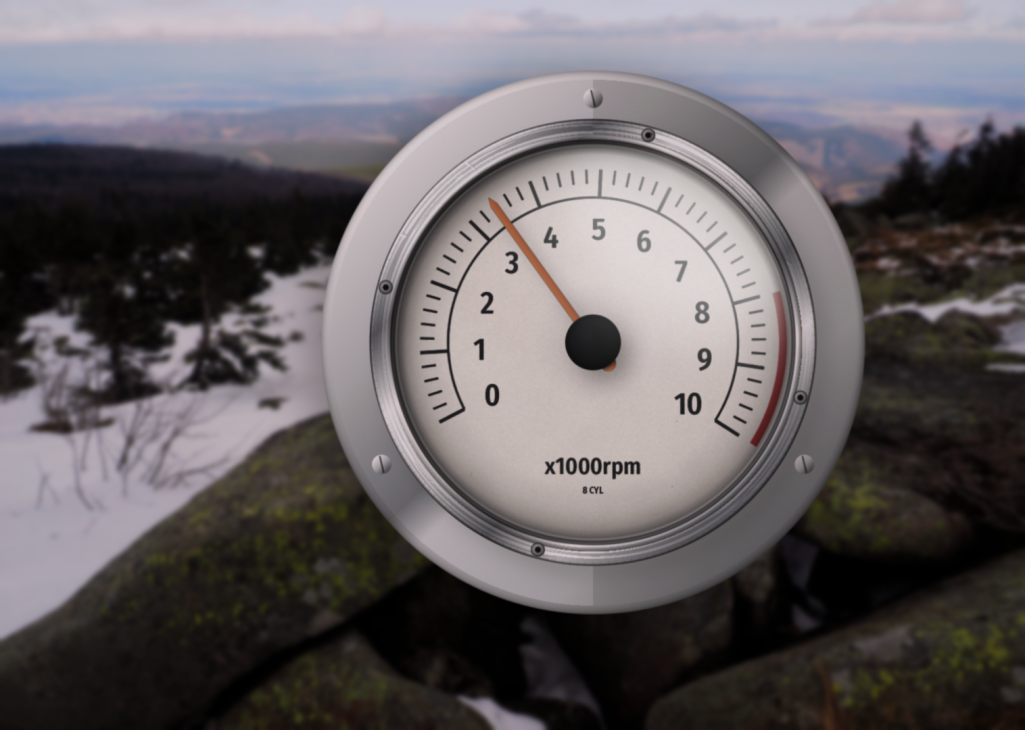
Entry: 3400 rpm
